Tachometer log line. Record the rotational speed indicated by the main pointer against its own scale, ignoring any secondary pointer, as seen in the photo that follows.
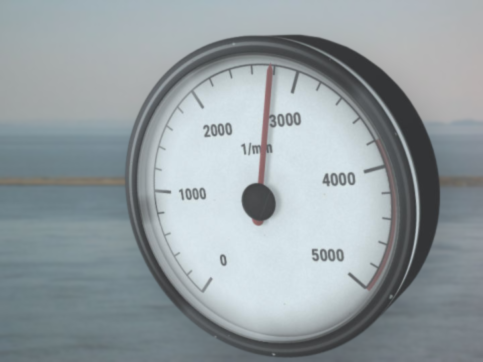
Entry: 2800 rpm
